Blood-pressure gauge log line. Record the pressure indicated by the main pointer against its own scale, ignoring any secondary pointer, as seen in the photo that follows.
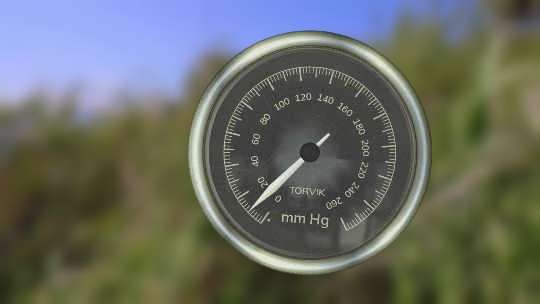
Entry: 10 mmHg
